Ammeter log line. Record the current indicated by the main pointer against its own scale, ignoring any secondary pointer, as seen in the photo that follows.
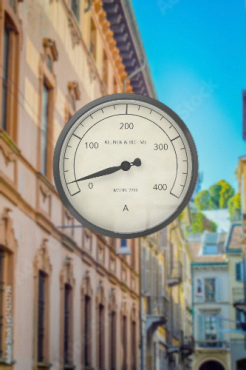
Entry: 20 A
